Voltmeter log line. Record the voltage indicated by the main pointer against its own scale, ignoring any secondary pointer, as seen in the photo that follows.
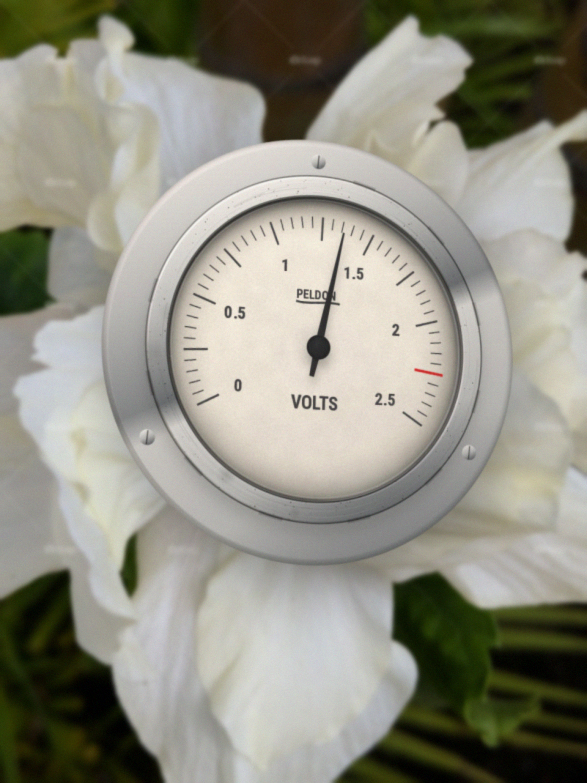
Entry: 1.35 V
